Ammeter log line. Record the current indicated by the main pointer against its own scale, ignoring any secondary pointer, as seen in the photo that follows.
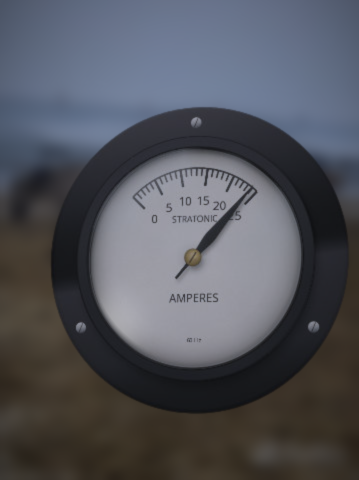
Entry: 24 A
